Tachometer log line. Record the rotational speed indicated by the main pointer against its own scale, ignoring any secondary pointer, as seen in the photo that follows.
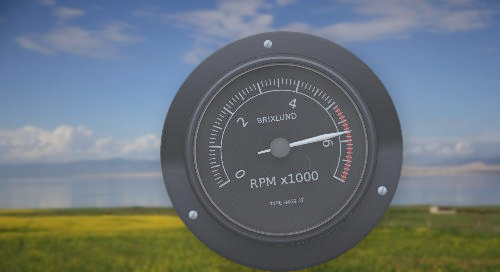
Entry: 5800 rpm
